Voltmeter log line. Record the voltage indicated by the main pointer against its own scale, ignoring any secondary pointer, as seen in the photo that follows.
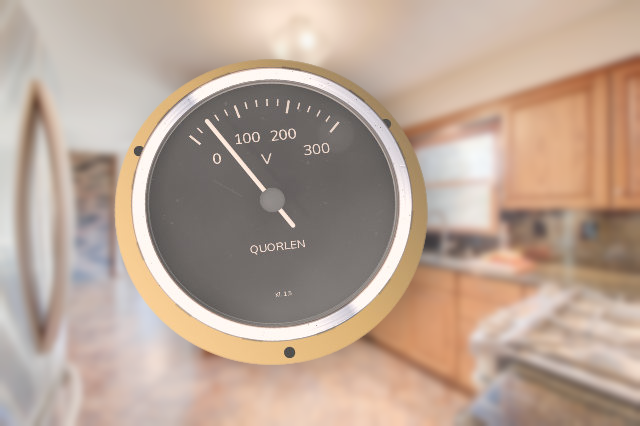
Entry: 40 V
